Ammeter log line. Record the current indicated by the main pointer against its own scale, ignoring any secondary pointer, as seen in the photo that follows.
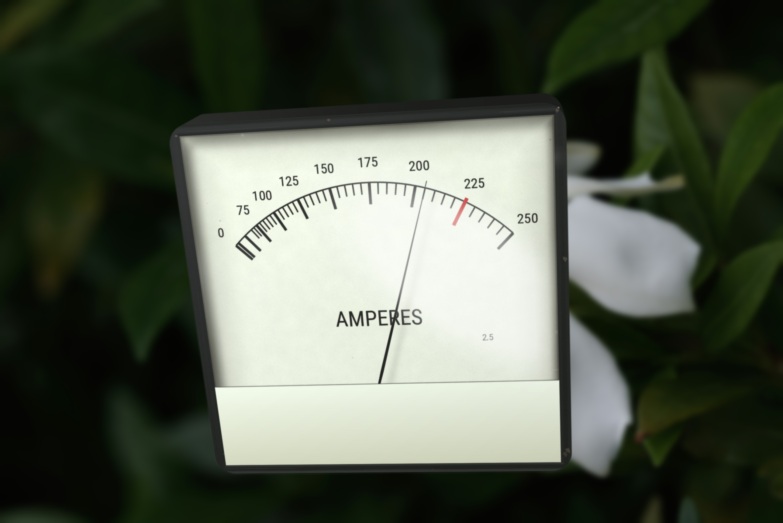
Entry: 205 A
